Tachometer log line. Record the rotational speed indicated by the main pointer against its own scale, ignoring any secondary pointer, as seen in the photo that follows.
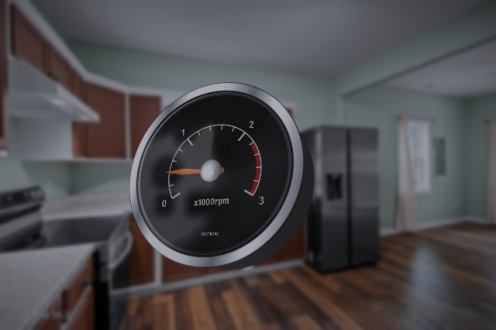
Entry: 400 rpm
